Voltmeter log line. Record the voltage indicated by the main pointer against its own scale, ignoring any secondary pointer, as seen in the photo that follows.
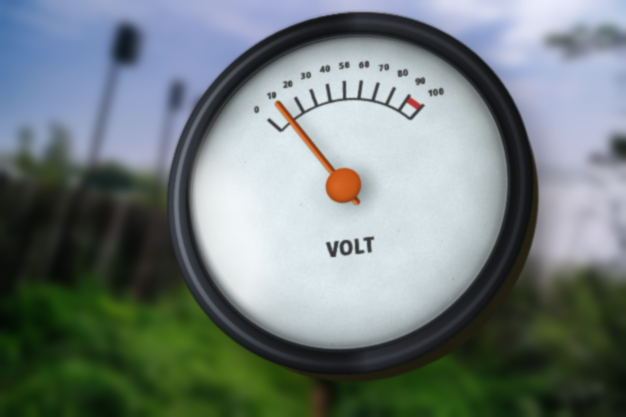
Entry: 10 V
